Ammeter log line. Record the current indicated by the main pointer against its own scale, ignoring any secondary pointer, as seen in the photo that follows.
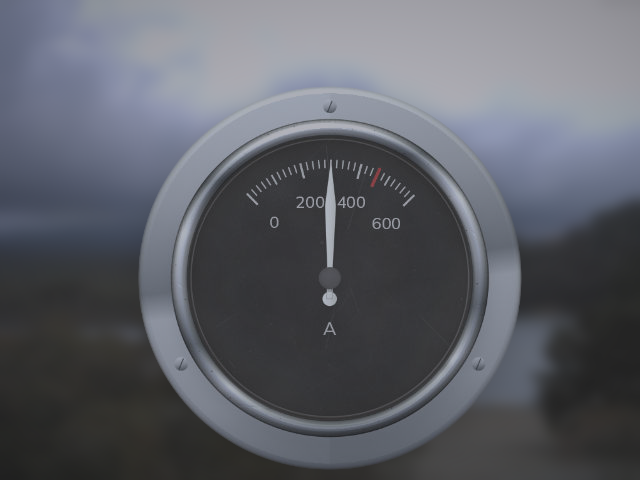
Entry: 300 A
